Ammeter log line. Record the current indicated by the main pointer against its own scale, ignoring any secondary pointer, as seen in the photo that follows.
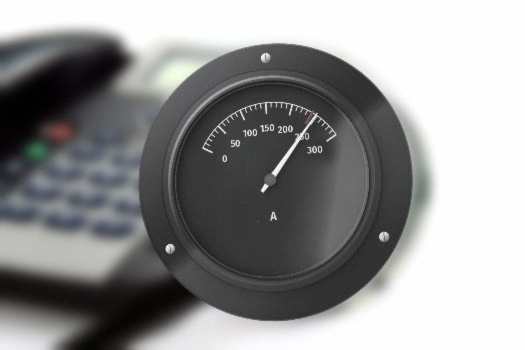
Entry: 250 A
